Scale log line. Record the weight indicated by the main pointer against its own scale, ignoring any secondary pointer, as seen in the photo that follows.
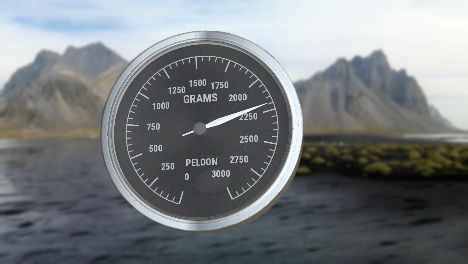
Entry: 2200 g
